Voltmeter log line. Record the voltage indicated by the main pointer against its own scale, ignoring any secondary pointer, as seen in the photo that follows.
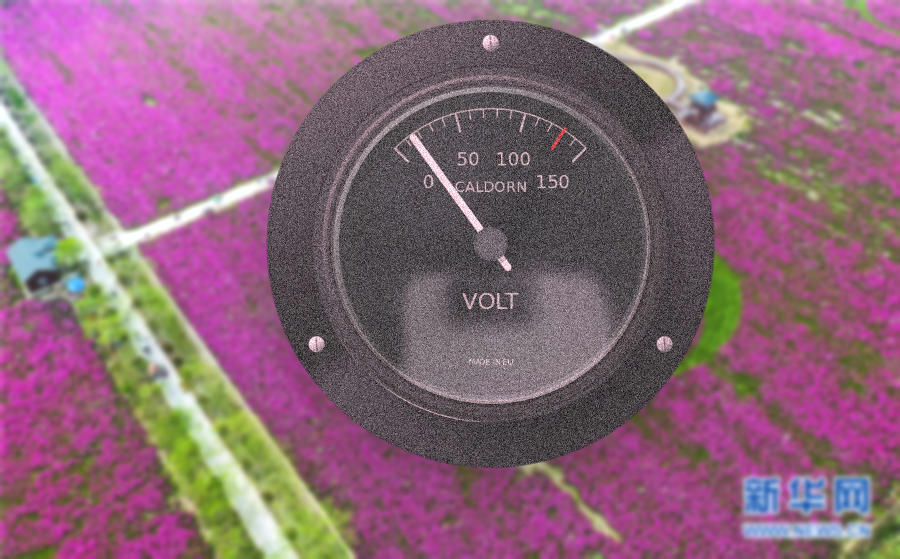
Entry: 15 V
